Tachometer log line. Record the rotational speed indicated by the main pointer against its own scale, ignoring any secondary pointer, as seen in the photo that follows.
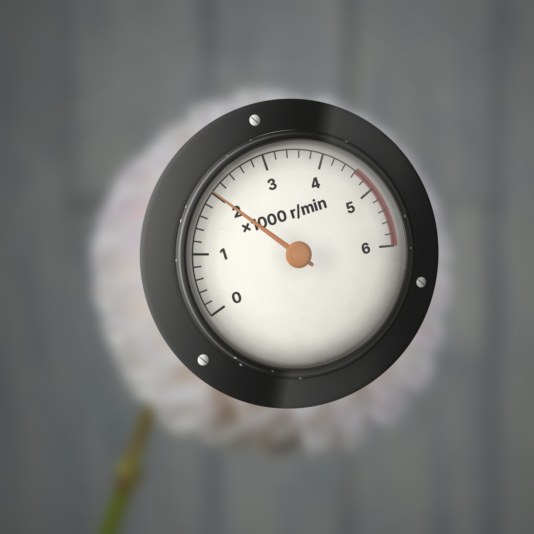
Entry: 2000 rpm
